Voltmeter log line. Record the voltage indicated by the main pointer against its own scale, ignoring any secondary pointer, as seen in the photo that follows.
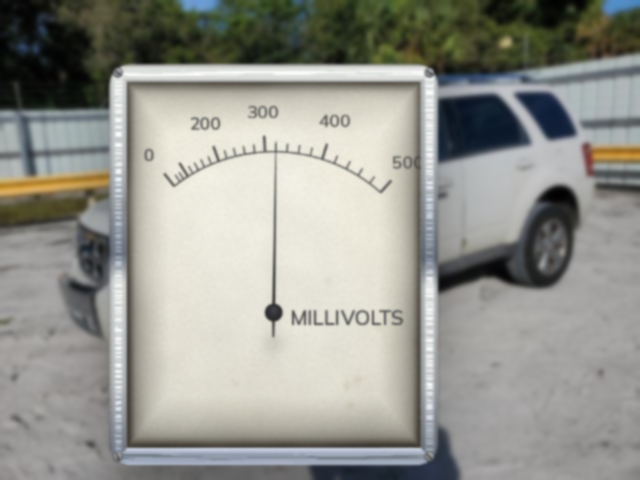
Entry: 320 mV
